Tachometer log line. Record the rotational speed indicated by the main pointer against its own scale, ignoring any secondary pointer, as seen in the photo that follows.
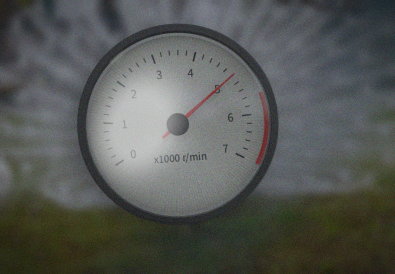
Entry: 5000 rpm
